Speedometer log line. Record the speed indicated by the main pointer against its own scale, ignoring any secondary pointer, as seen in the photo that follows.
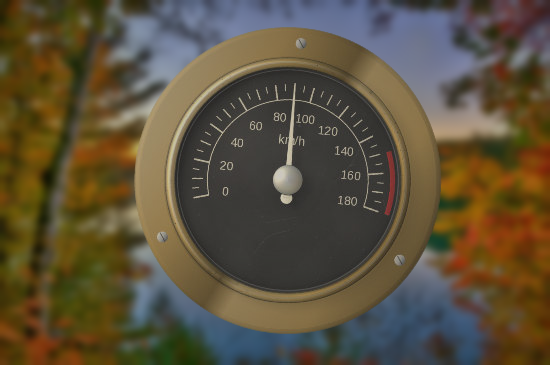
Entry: 90 km/h
